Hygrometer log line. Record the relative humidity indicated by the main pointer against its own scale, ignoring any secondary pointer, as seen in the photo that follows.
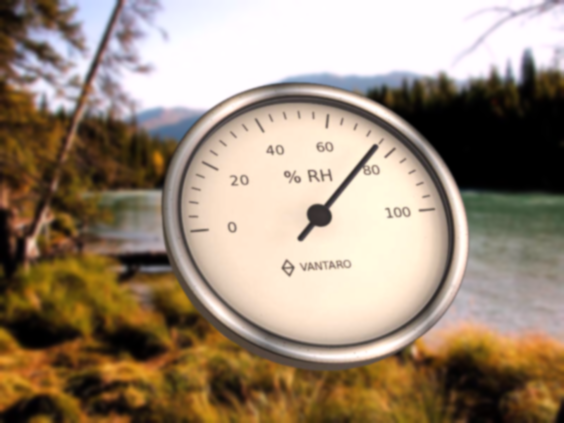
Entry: 76 %
